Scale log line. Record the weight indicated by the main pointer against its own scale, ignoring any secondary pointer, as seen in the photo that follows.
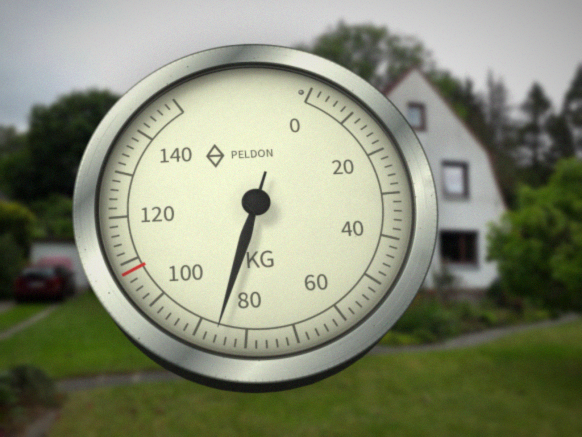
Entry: 86 kg
